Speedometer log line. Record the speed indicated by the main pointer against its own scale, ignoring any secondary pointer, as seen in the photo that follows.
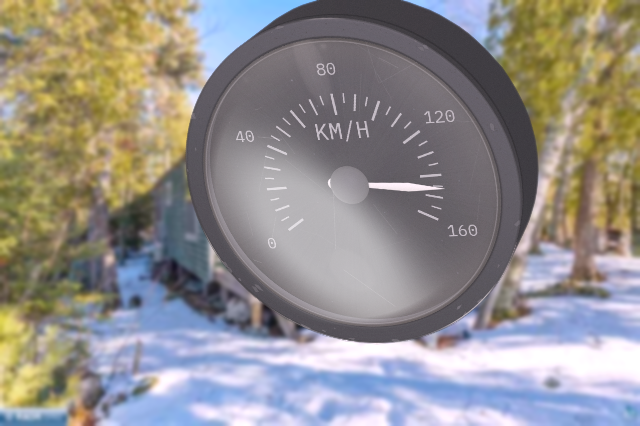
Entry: 145 km/h
